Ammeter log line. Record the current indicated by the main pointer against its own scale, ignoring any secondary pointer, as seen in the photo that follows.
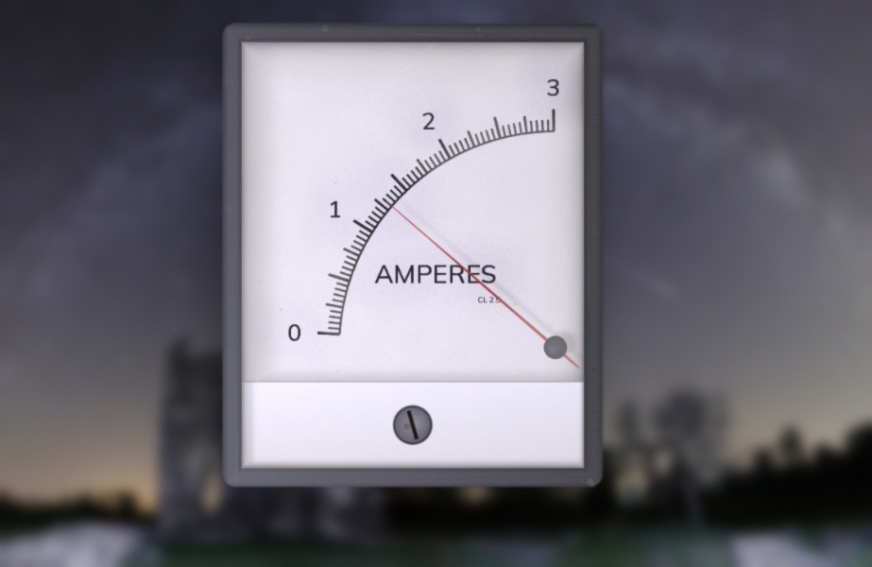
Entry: 1.3 A
